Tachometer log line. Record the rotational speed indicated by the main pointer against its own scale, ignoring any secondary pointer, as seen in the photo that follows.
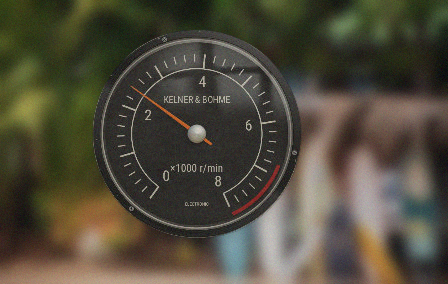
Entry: 2400 rpm
